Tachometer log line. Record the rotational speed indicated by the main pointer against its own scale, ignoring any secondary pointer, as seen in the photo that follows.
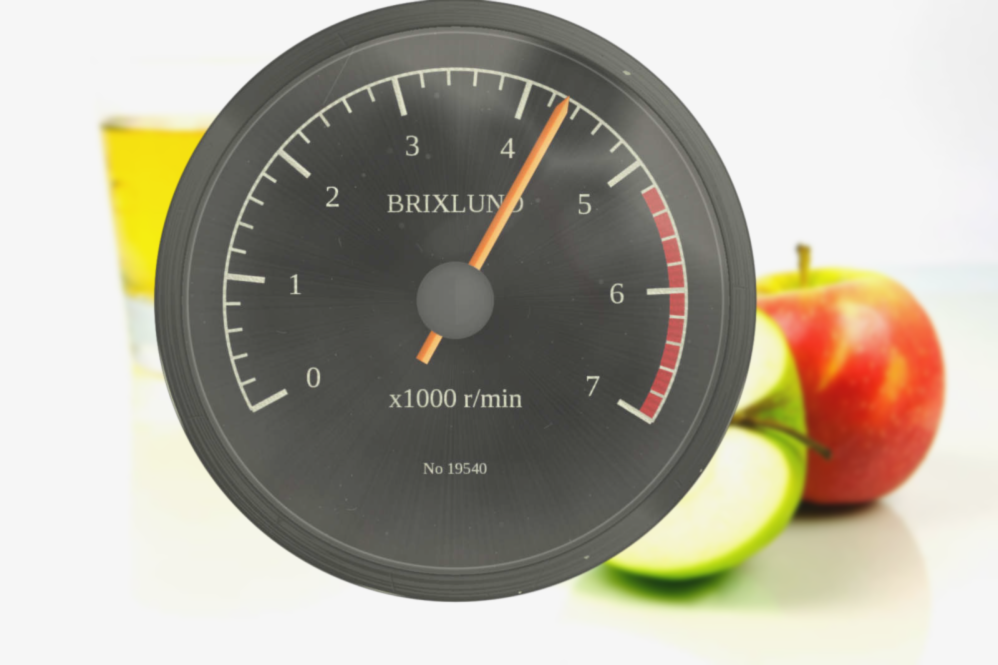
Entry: 4300 rpm
